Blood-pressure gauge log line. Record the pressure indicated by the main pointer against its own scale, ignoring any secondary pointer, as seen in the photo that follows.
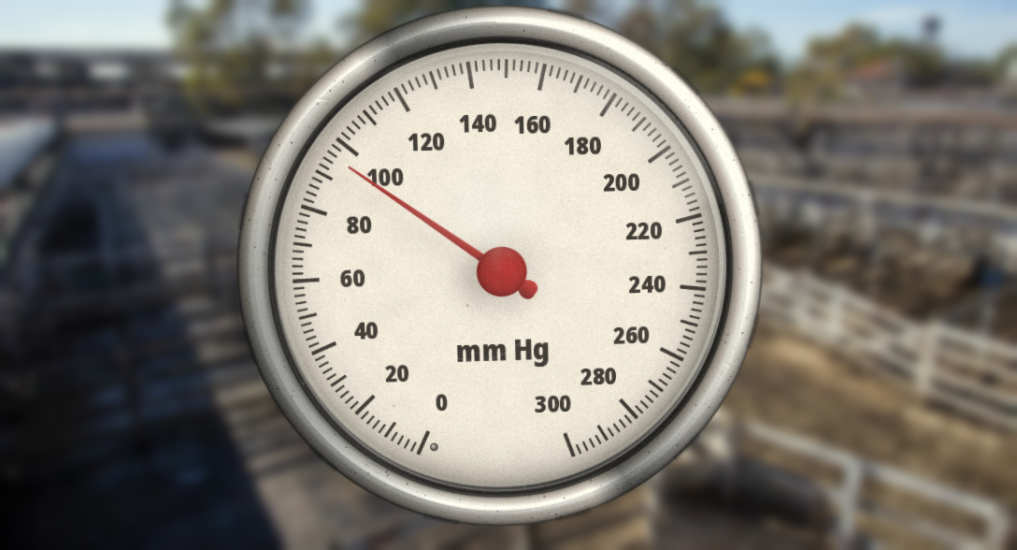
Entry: 96 mmHg
